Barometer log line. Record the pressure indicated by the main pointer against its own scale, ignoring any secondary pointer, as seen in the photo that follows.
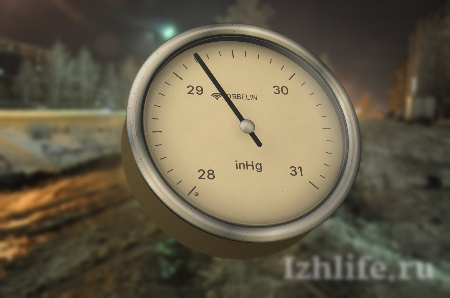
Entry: 29.2 inHg
